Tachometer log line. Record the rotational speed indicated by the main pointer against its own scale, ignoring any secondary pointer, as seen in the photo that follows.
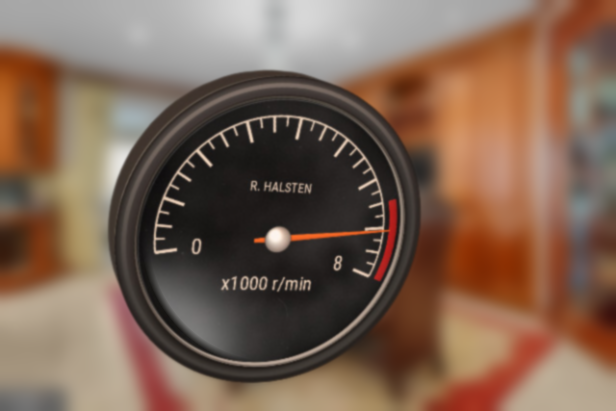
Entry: 7000 rpm
